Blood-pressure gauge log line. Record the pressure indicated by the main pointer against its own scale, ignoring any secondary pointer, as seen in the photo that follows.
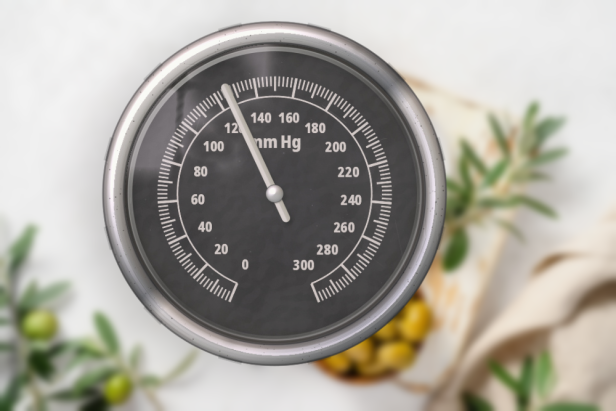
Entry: 126 mmHg
